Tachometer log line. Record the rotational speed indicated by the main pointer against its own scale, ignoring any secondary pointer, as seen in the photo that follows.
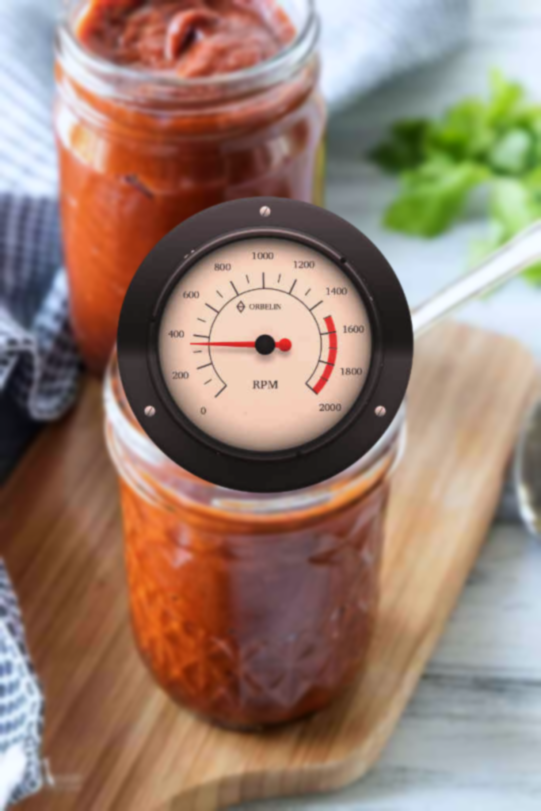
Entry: 350 rpm
